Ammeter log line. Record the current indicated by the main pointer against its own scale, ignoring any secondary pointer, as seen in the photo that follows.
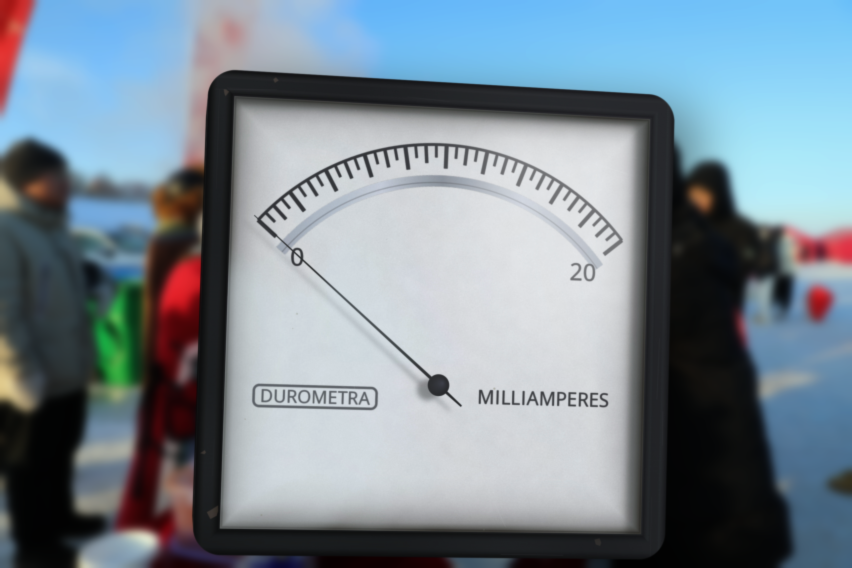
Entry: 0 mA
